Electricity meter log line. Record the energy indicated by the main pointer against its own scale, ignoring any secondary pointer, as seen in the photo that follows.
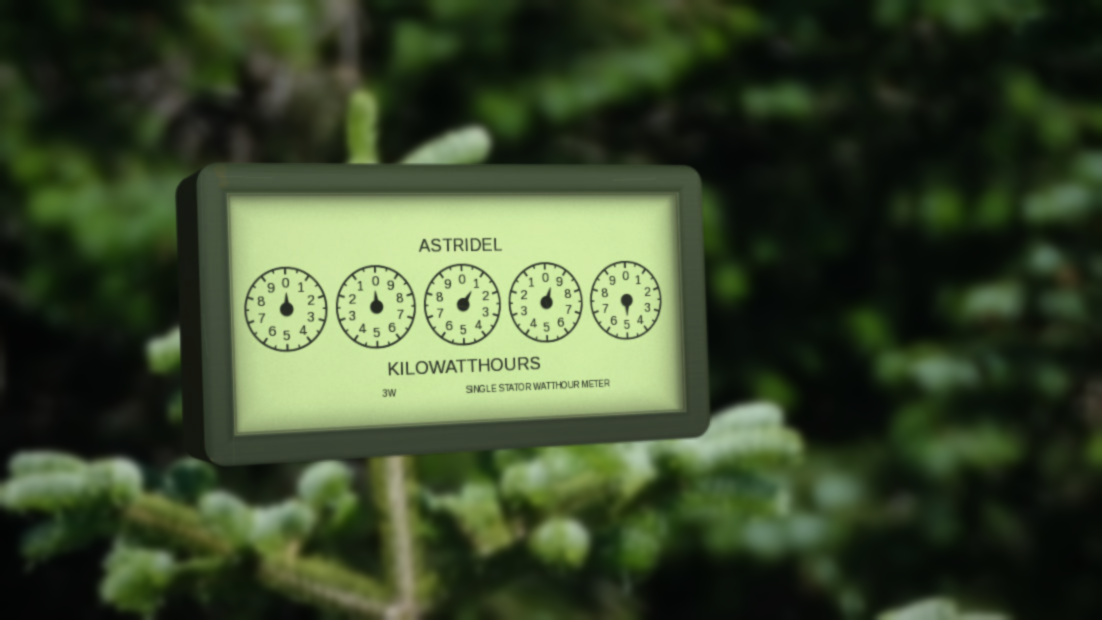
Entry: 95 kWh
